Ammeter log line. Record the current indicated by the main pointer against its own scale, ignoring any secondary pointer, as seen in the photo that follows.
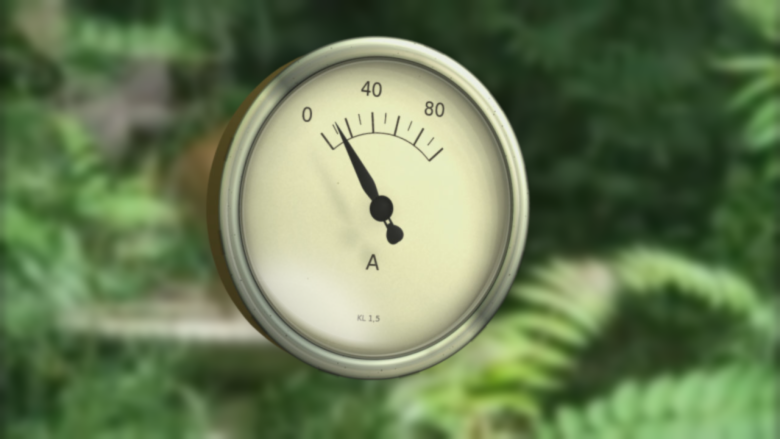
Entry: 10 A
